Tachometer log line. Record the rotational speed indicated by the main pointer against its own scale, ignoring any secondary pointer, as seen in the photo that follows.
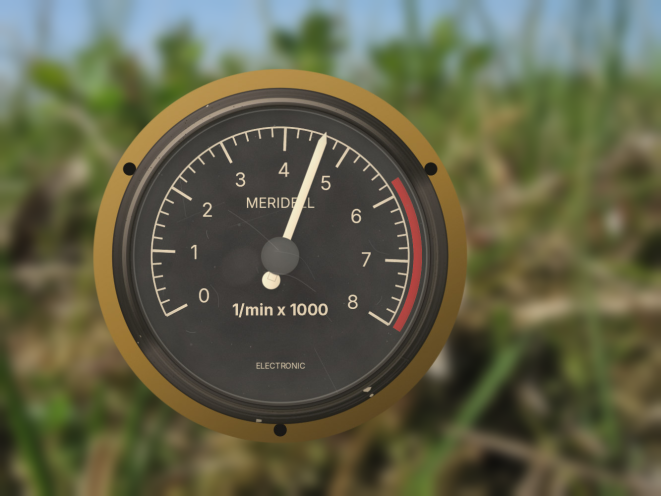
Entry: 4600 rpm
